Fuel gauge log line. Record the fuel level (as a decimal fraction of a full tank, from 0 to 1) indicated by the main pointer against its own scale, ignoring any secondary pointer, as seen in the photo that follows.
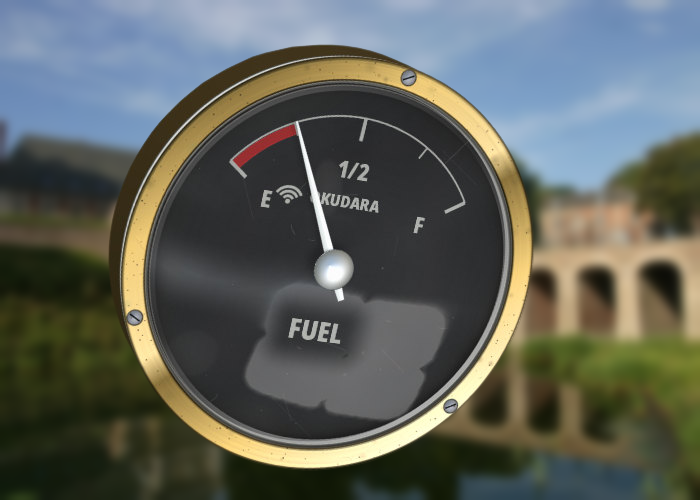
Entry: 0.25
